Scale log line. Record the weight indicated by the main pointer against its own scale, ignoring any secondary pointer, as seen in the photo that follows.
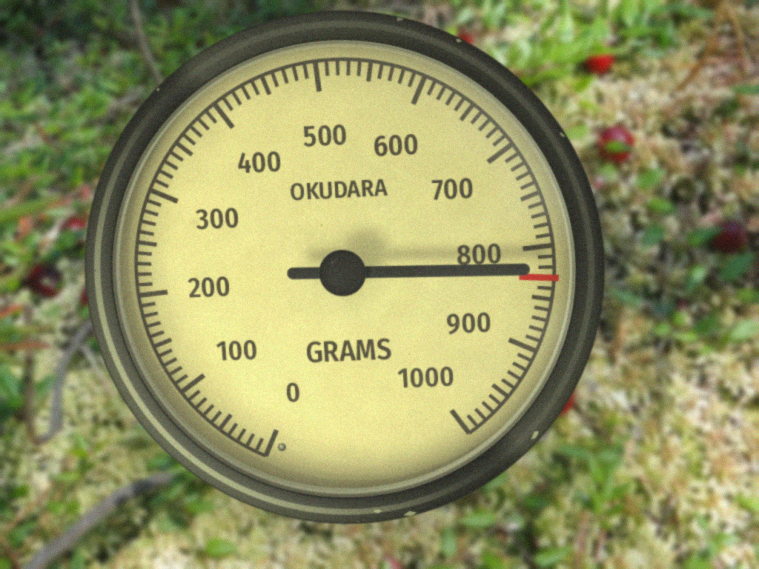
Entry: 820 g
